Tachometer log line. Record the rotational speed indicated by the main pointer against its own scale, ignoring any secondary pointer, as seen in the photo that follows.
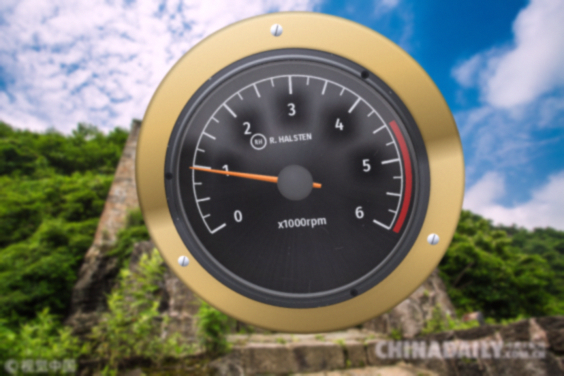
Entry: 1000 rpm
